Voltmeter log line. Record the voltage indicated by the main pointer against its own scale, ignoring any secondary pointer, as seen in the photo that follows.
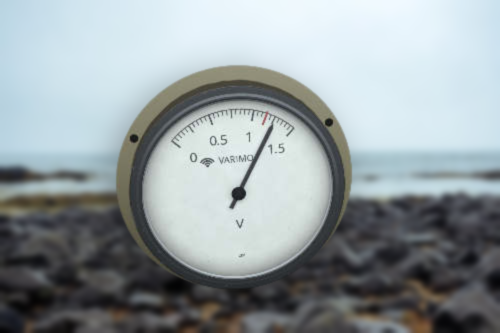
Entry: 1.25 V
